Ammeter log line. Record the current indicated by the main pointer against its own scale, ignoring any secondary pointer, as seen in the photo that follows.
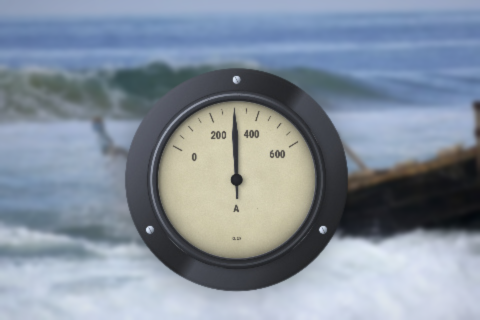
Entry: 300 A
